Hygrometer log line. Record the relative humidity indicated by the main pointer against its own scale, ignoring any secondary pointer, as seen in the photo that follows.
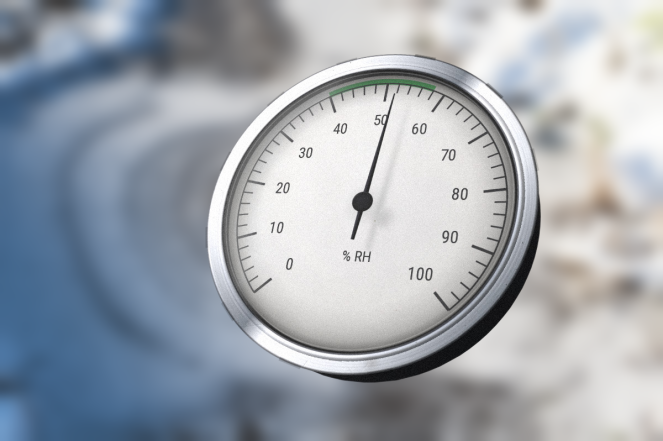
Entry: 52 %
